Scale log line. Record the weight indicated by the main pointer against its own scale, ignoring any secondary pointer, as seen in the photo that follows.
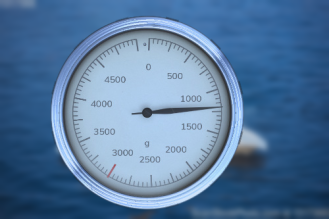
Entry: 1200 g
